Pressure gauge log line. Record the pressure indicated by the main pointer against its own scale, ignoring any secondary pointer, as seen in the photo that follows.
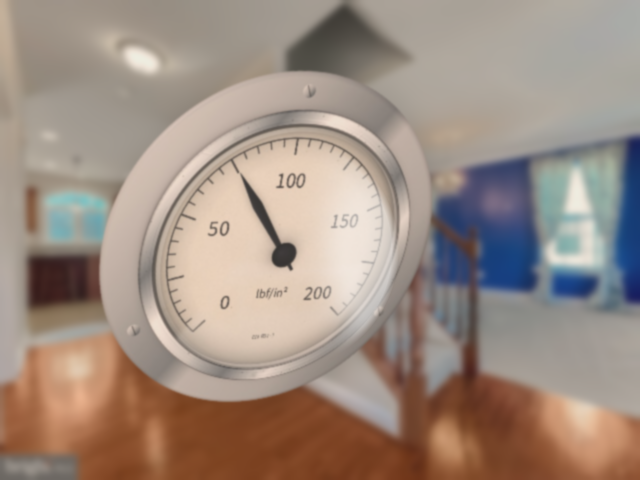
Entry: 75 psi
